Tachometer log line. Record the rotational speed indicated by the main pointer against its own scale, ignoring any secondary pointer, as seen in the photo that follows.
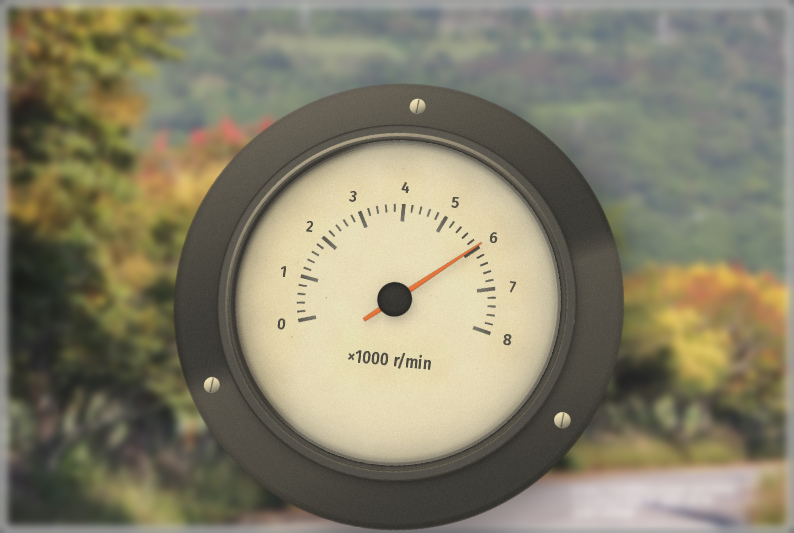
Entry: 6000 rpm
